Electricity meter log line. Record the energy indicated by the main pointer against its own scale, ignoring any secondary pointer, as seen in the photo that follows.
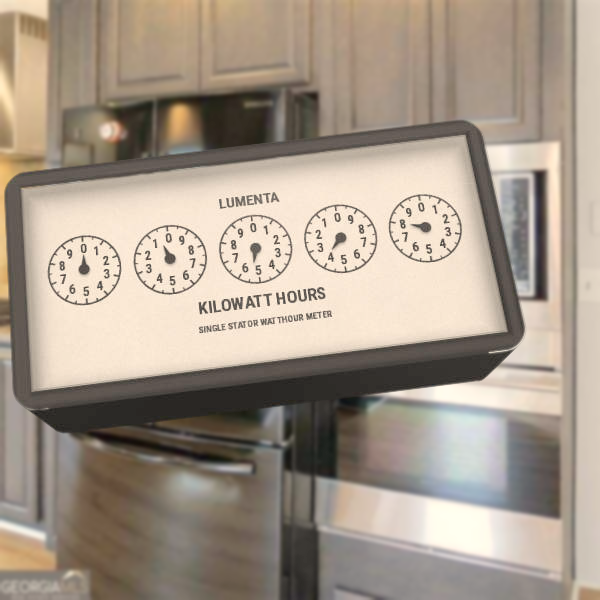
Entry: 538 kWh
